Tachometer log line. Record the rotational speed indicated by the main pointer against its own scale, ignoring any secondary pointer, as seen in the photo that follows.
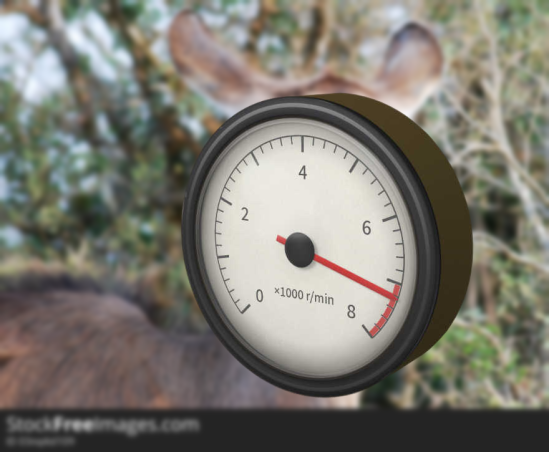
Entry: 7200 rpm
